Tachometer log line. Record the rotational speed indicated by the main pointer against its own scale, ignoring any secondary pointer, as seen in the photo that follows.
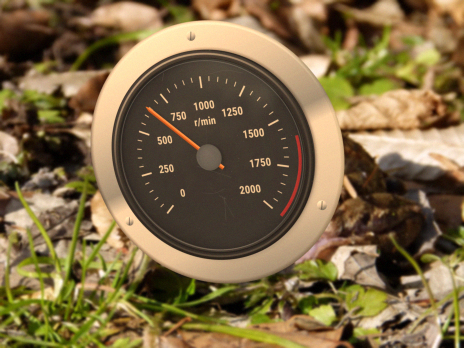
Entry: 650 rpm
